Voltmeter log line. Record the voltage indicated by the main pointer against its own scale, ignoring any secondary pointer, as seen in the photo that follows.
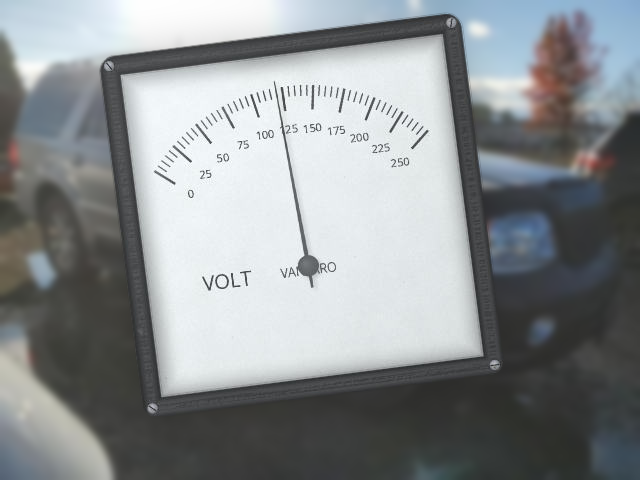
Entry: 120 V
